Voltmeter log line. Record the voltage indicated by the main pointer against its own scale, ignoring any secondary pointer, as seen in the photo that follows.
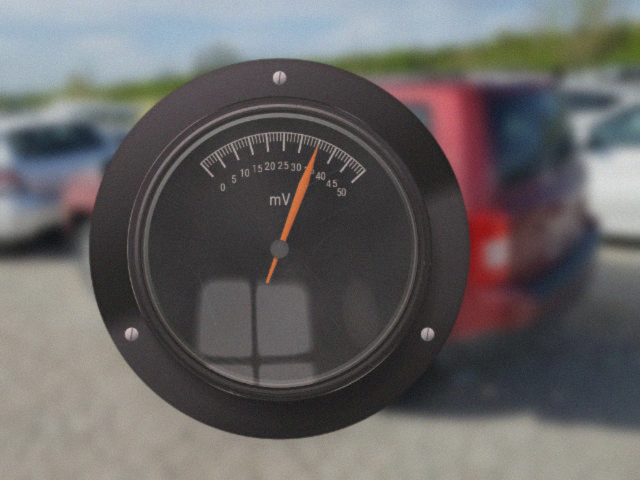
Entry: 35 mV
